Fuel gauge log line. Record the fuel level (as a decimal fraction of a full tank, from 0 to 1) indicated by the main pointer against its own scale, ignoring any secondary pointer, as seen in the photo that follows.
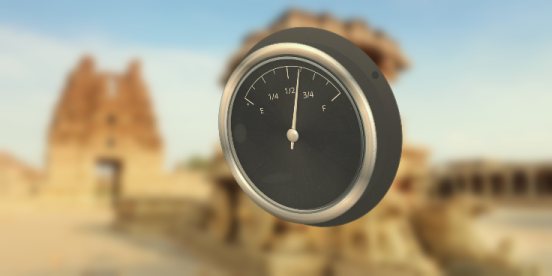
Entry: 0.625
